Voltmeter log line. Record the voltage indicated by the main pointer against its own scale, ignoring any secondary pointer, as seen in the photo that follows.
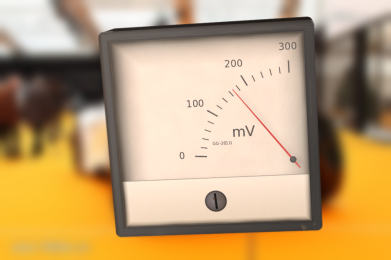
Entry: 170 mV
